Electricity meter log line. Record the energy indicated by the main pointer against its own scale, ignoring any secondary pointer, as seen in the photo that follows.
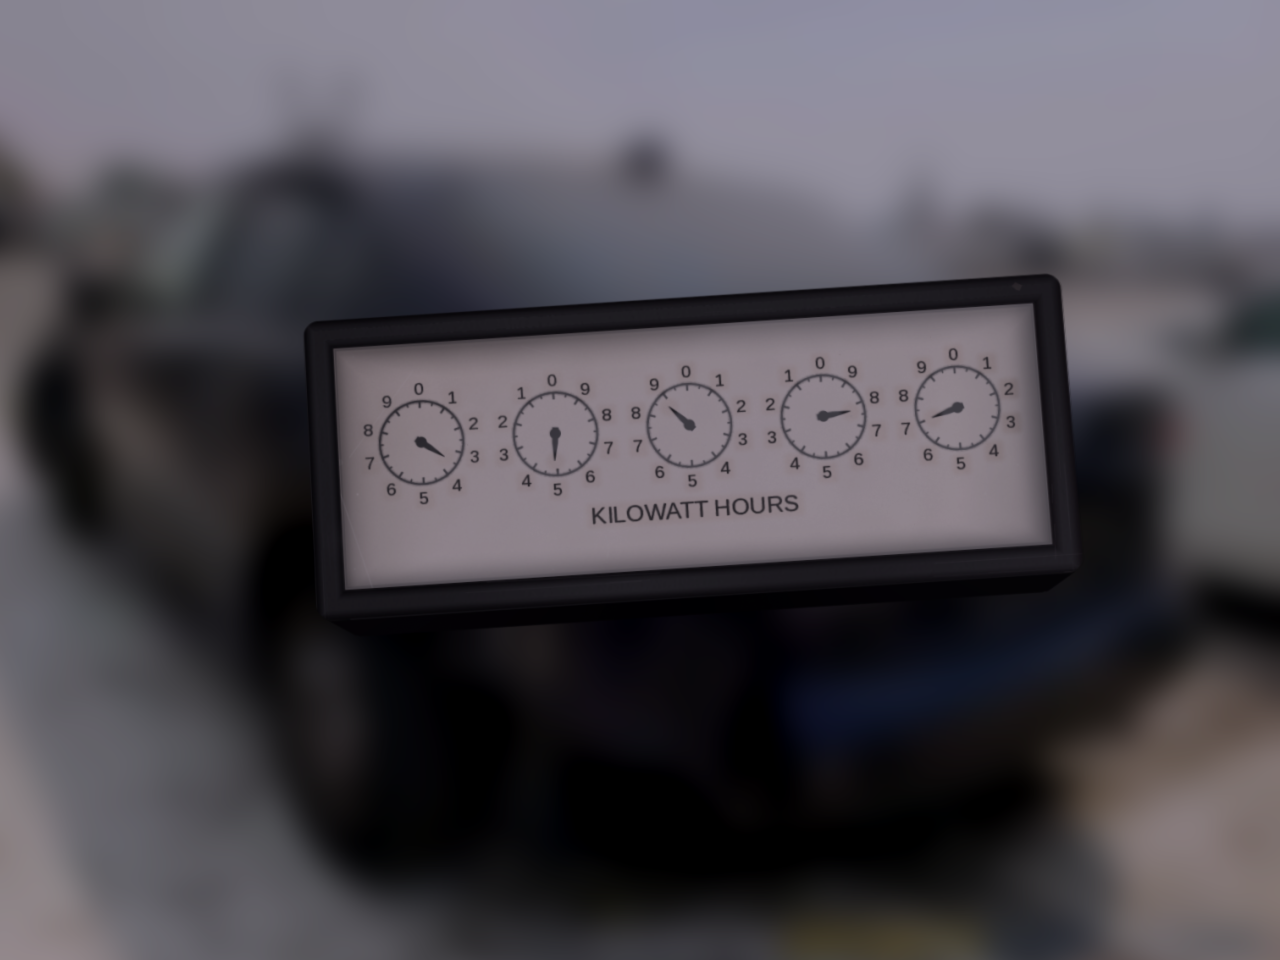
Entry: 34877 kWh
